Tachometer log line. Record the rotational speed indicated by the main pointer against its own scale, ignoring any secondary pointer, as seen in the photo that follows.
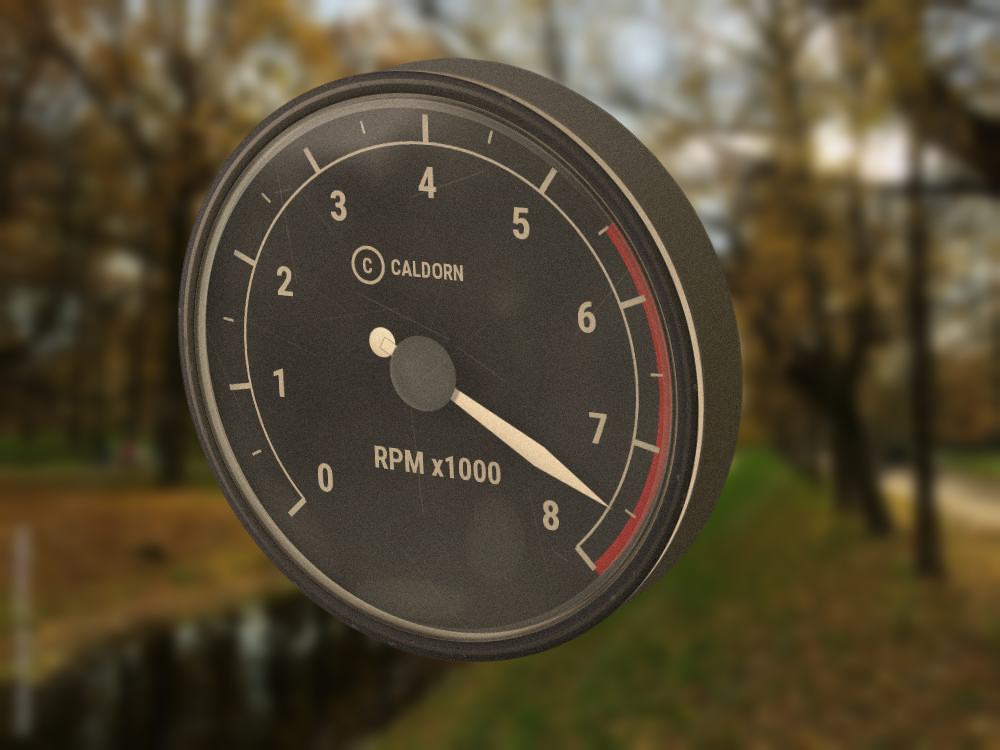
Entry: 7500 rpm
